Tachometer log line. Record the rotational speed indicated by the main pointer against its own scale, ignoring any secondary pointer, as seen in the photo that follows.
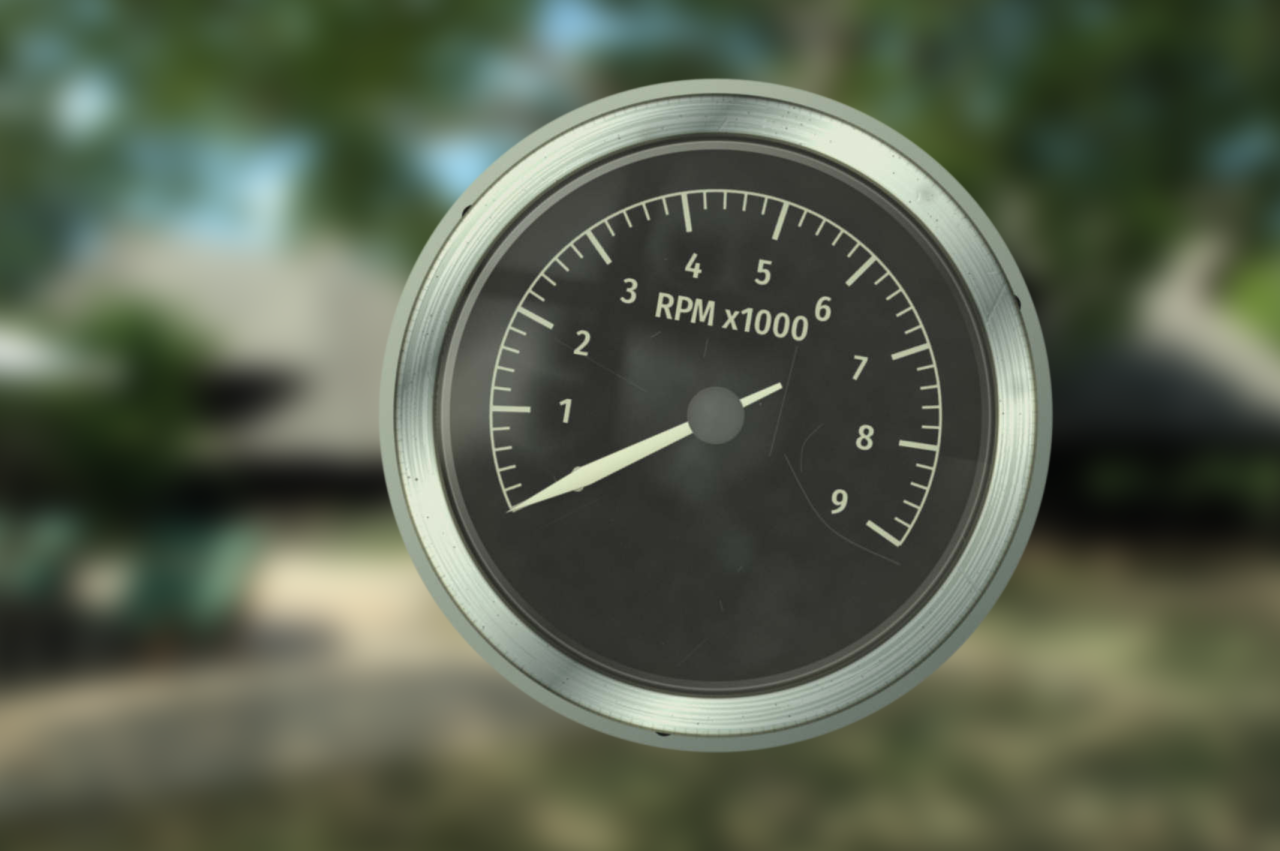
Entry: 0 rpm
